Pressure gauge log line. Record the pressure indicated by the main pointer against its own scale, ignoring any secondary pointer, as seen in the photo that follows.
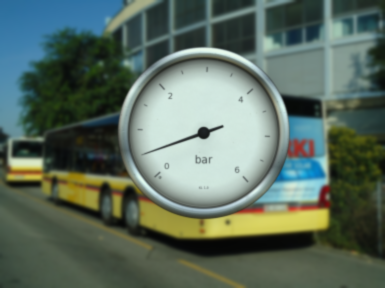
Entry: 0.5 bar
